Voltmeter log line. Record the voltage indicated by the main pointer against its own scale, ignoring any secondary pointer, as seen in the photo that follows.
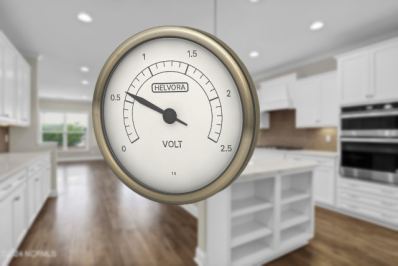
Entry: 0.6 V
